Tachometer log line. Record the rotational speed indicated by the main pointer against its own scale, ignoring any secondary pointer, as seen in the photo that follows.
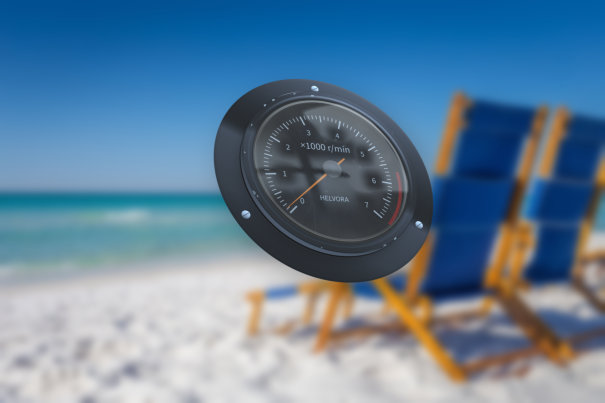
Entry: 100 rpm
